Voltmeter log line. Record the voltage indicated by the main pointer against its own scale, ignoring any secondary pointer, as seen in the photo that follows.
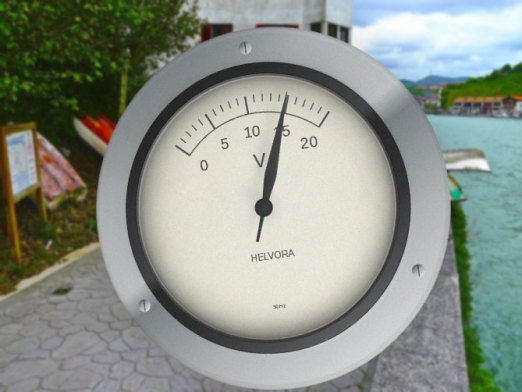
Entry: 15 V
